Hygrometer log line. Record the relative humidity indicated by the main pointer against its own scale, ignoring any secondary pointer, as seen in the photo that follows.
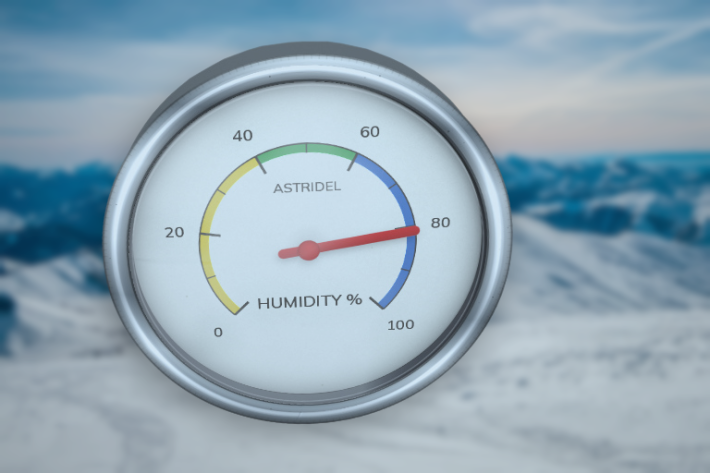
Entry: 80 %
